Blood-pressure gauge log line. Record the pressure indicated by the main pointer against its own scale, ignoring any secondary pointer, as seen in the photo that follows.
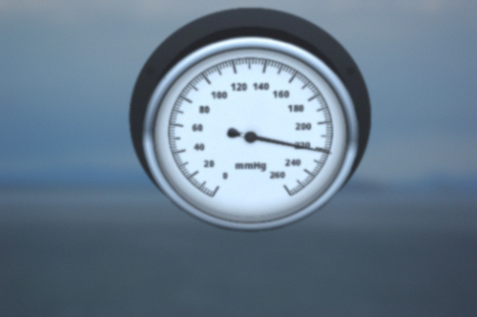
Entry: 220 mmHg
